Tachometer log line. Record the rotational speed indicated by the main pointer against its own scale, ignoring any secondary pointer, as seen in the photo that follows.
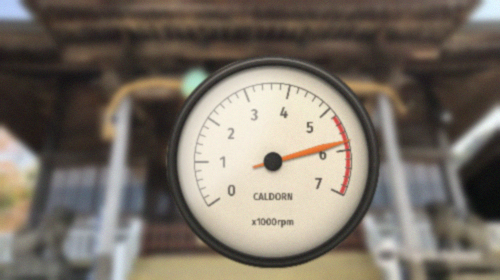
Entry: 5800 rpm
